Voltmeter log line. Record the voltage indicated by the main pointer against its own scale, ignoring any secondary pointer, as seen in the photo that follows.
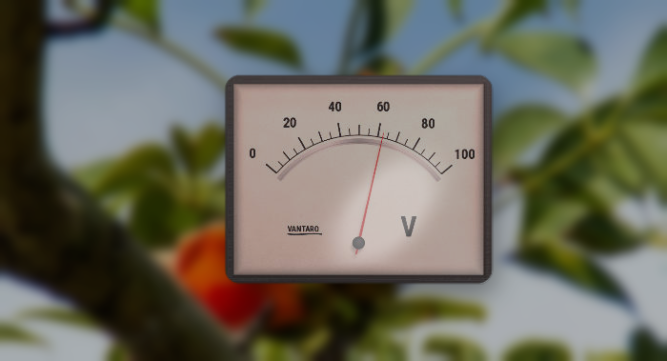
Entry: 62.5 V
